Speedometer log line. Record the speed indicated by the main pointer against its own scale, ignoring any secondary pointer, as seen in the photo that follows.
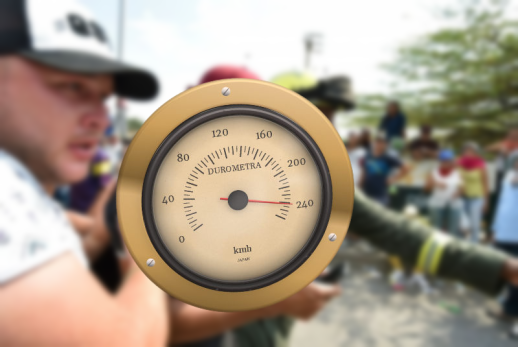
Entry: 240 km/h
